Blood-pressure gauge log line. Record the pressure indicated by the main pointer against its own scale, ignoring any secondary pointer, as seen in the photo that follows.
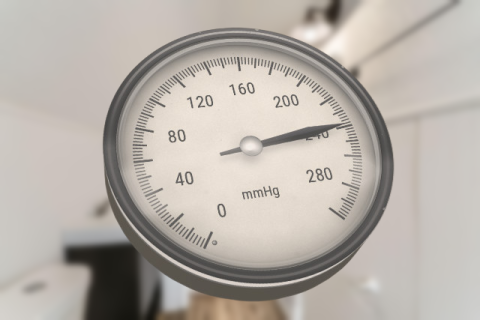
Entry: 240 mmHg
